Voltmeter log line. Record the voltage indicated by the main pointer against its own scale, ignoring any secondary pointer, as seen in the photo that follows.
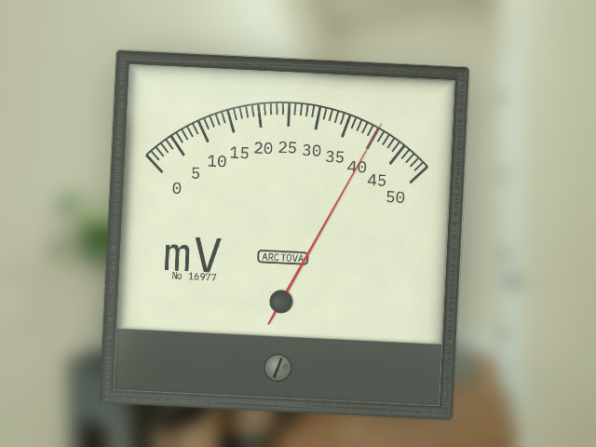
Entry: 40 mV
